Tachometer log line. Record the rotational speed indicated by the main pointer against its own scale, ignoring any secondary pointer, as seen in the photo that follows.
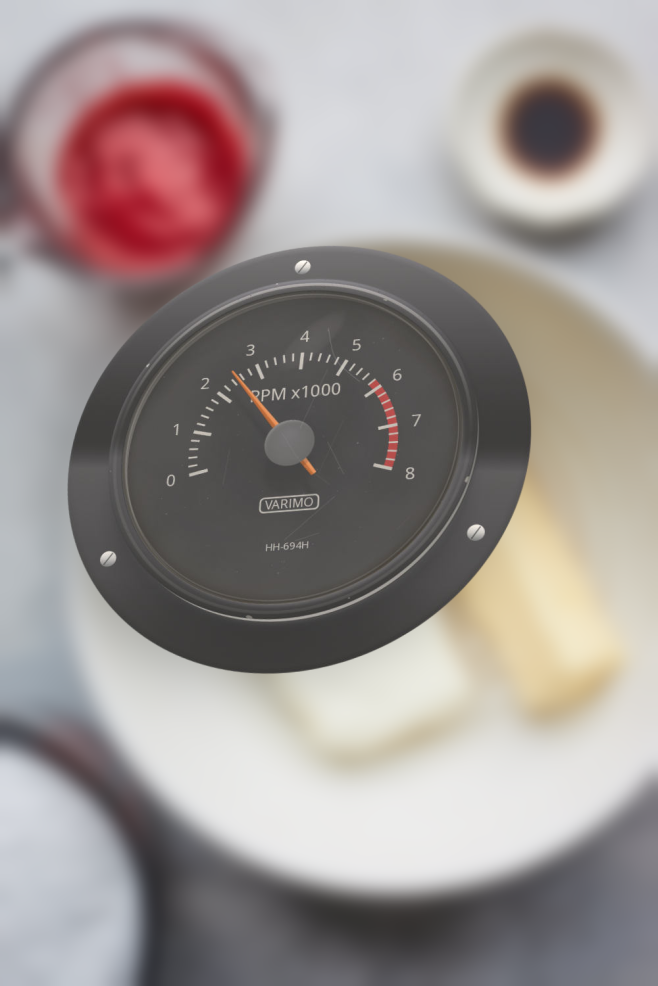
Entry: 2500 rpm
